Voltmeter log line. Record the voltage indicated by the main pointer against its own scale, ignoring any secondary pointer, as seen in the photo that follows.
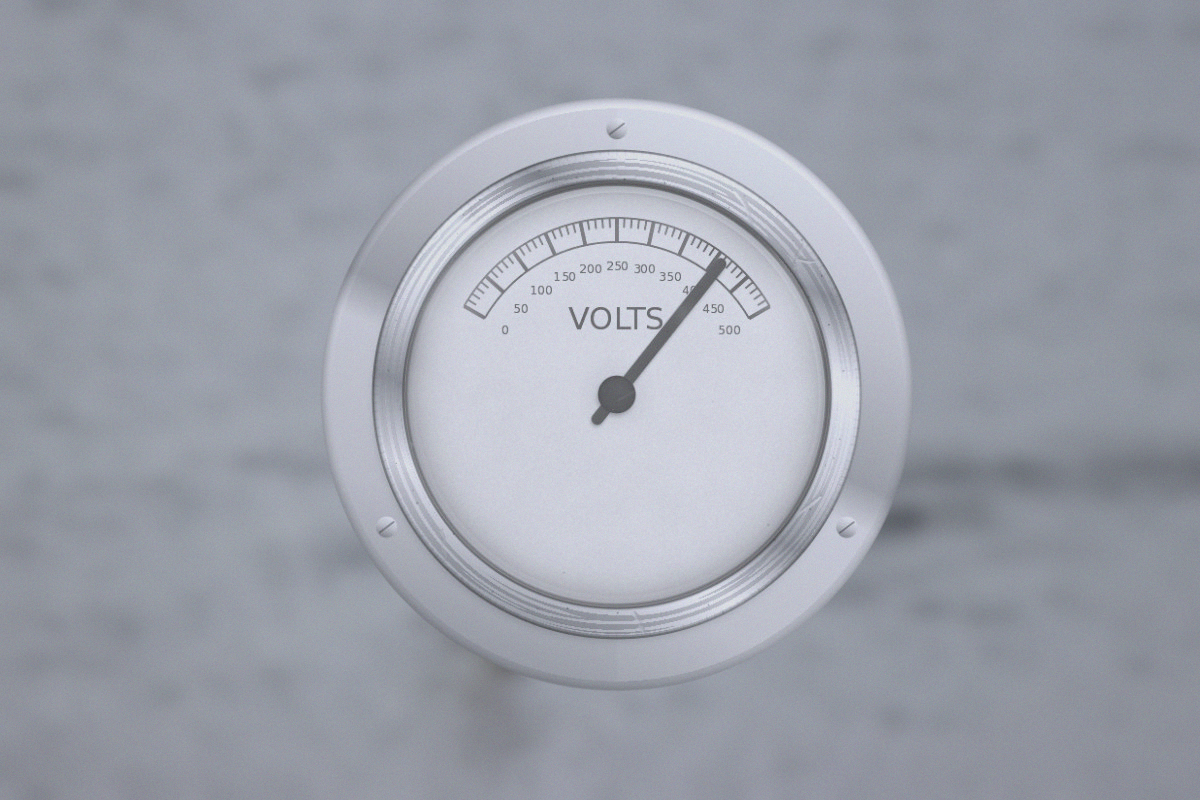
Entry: 410 V
